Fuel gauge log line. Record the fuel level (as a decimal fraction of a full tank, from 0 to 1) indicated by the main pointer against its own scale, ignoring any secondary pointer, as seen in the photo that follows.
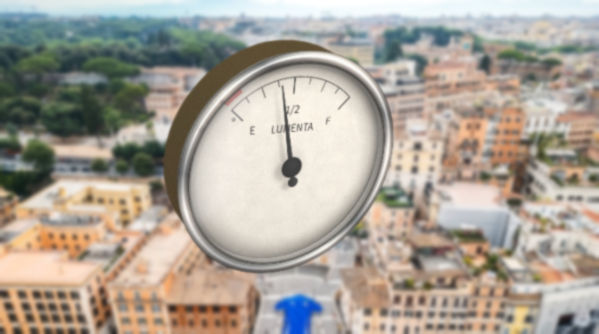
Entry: 0.375
